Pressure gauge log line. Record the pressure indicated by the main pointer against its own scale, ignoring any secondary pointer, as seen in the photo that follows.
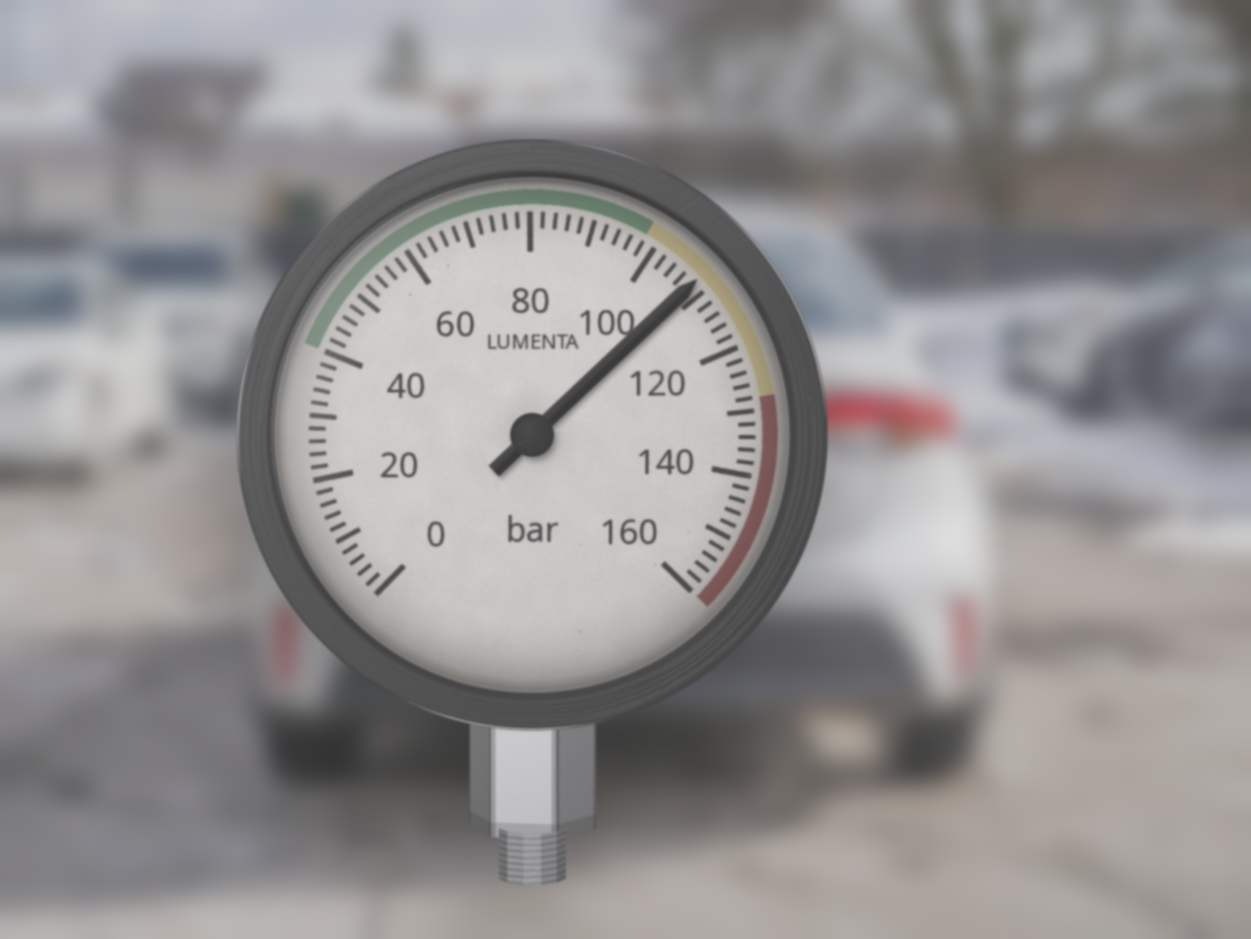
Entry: 108 bar
